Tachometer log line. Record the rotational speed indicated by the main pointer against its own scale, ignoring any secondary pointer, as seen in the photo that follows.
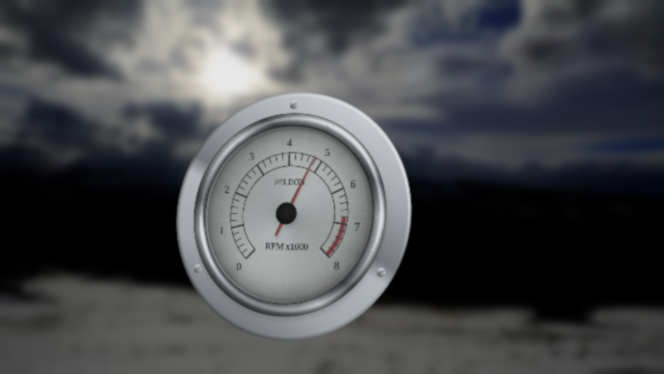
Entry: 4800 rpm
